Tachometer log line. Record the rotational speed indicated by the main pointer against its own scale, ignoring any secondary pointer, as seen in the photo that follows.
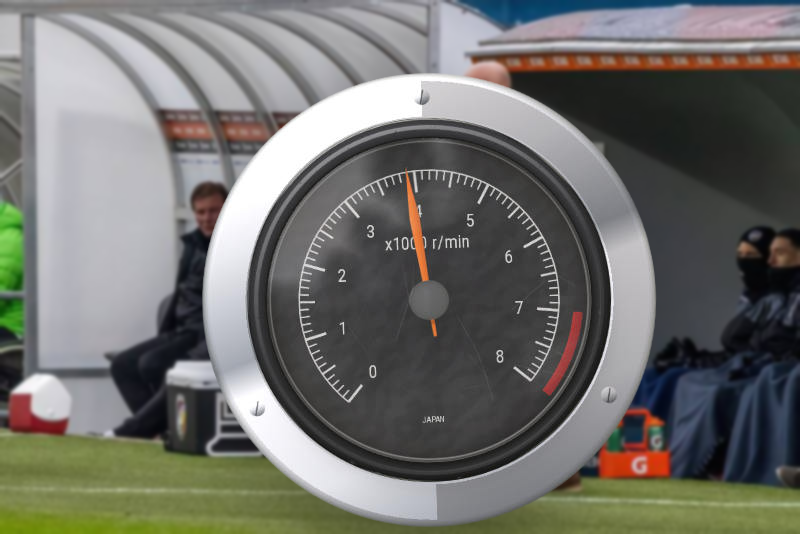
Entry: 3900 rpm
